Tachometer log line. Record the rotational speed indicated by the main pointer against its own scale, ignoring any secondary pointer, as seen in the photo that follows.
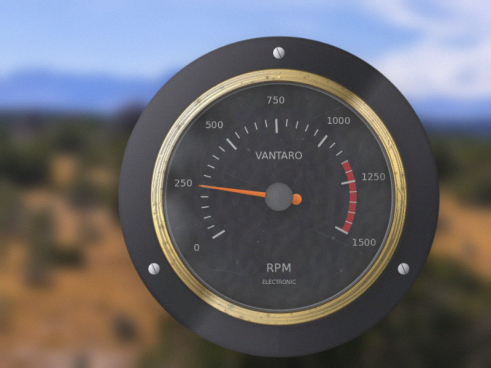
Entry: 250 rpm
